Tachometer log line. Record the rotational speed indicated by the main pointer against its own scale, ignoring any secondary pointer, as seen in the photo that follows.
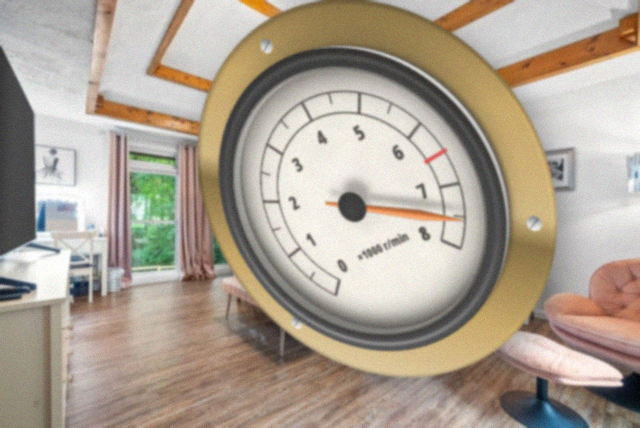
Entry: 7500 rpm
